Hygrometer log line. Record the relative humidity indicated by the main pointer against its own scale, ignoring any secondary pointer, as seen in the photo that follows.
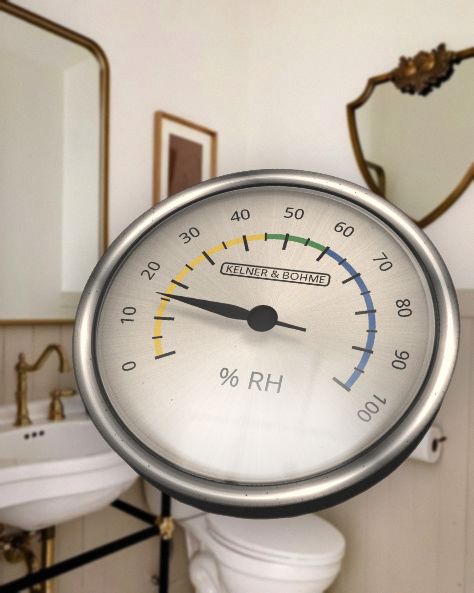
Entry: 15 %
